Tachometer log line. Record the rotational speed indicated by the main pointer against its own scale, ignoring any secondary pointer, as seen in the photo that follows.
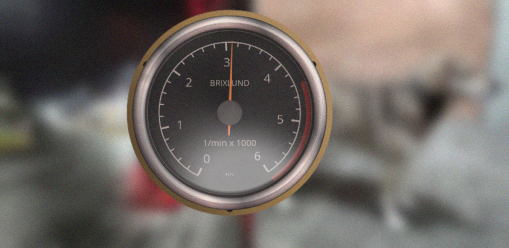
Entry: 3100 rpm
